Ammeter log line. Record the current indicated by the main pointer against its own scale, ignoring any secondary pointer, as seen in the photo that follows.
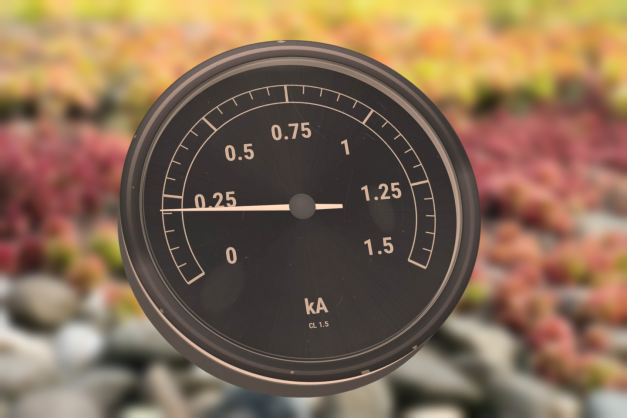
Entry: 0.2 kA
